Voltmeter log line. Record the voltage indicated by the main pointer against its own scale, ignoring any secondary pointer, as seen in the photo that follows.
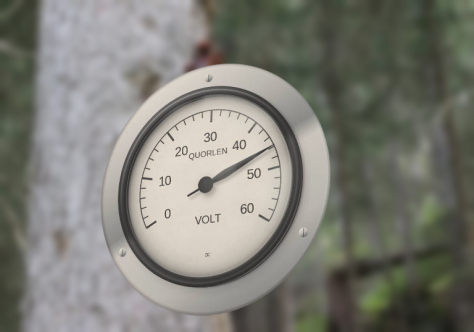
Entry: 46 V
